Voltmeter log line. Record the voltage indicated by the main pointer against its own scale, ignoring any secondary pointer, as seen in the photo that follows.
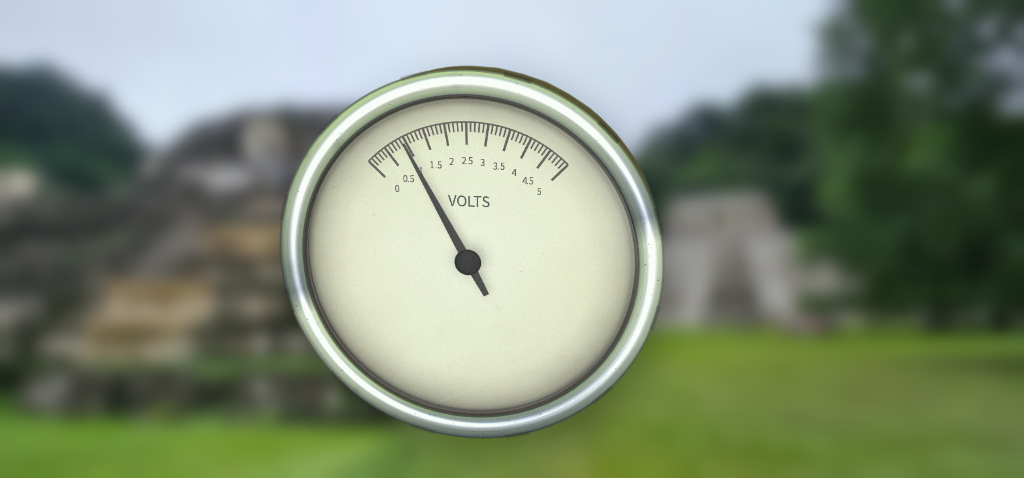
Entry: 1 V
